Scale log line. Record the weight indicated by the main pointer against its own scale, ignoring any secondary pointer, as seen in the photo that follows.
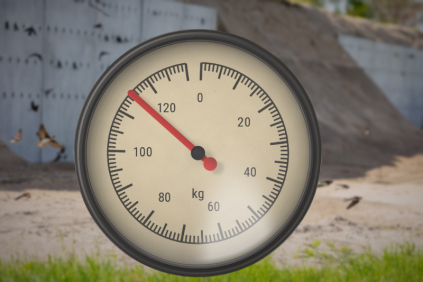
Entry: 115 kg
